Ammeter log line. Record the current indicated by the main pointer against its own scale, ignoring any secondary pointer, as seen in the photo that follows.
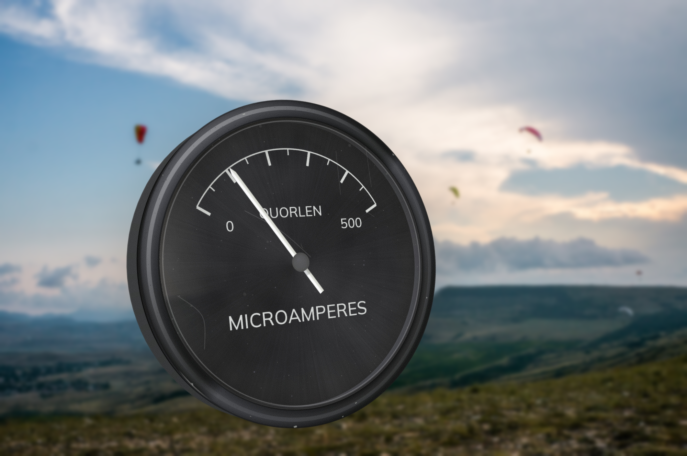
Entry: 100 µA
